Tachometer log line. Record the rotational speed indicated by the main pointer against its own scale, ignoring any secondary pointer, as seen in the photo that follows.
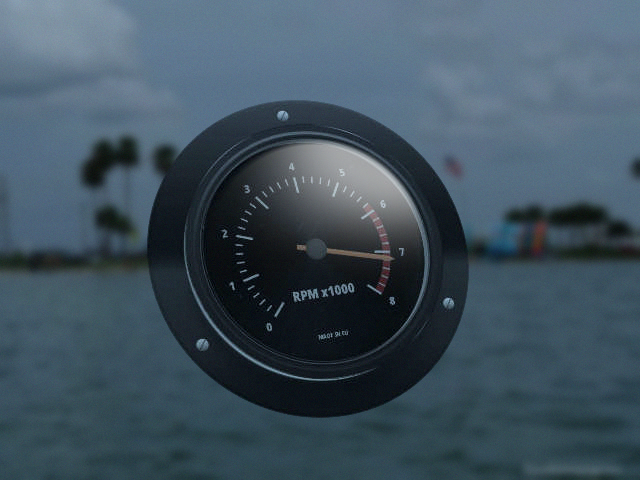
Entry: 7200 rpm
